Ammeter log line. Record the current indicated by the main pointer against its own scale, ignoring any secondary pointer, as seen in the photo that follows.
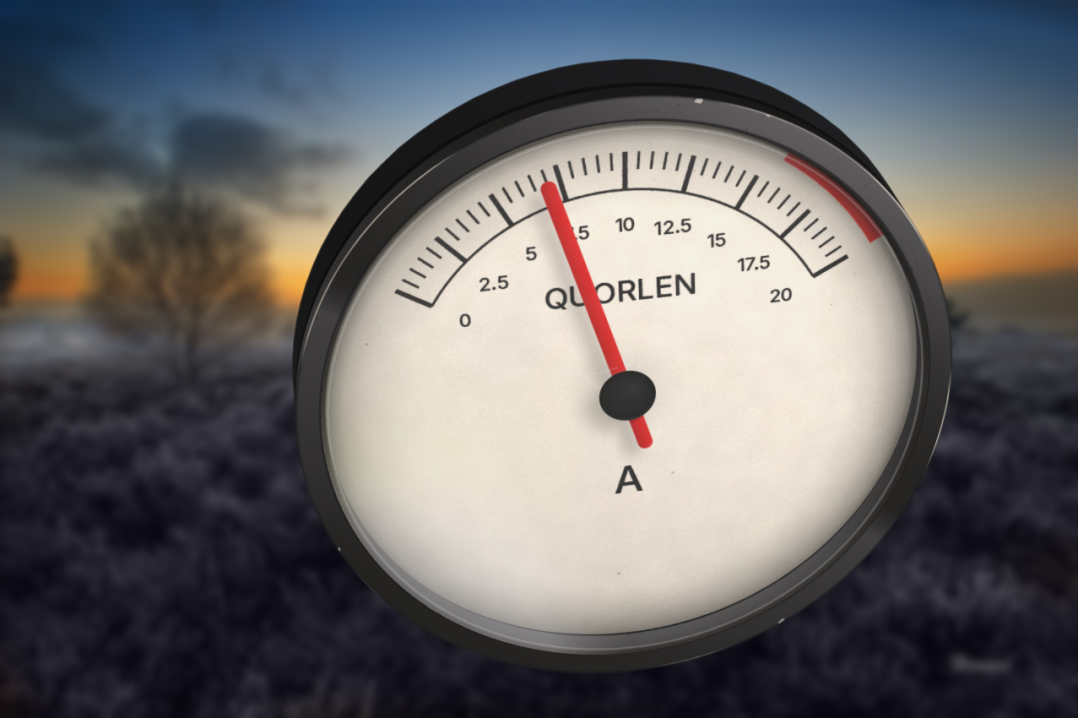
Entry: 7 A
